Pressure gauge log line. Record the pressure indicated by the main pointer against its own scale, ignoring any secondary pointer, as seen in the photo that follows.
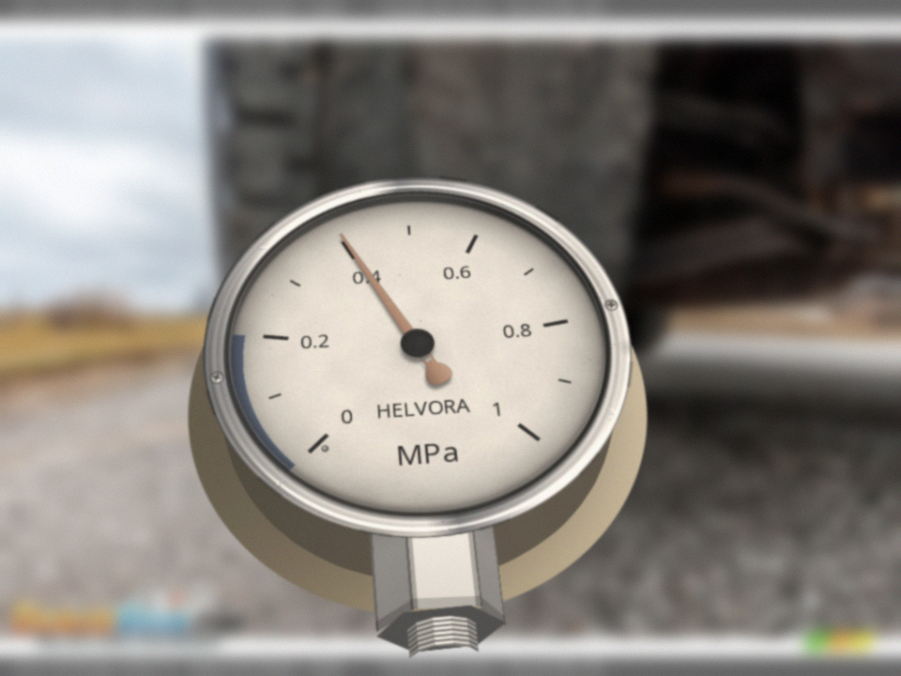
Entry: 0.4 MPa
